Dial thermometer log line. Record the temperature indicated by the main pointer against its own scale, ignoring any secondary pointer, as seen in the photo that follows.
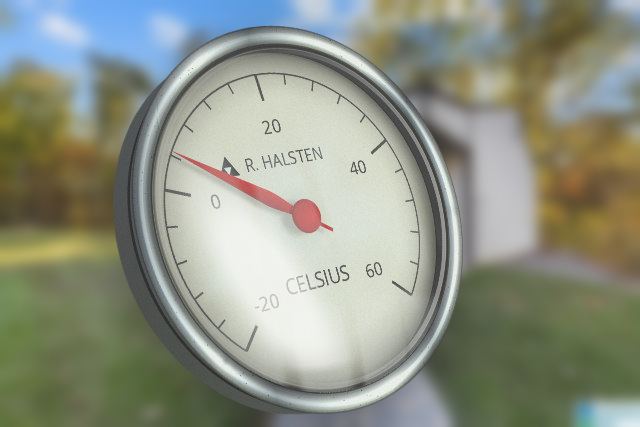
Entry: 4 °C
